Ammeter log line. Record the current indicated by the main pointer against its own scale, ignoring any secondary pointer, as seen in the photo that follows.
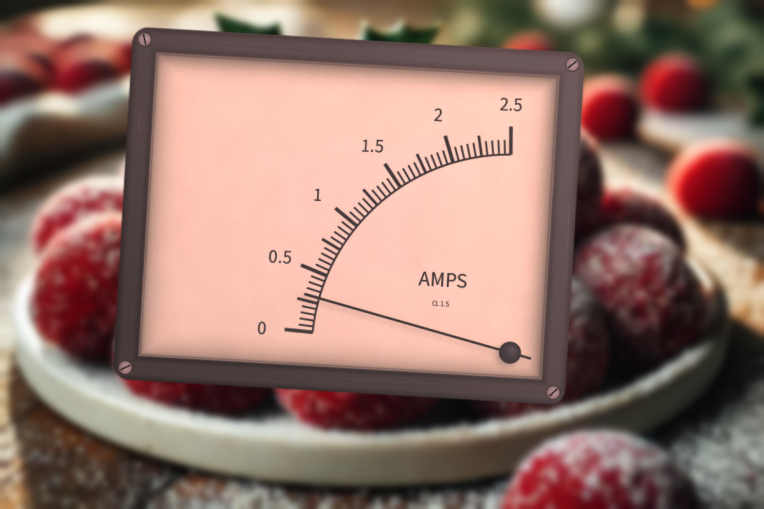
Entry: 0.3 A
